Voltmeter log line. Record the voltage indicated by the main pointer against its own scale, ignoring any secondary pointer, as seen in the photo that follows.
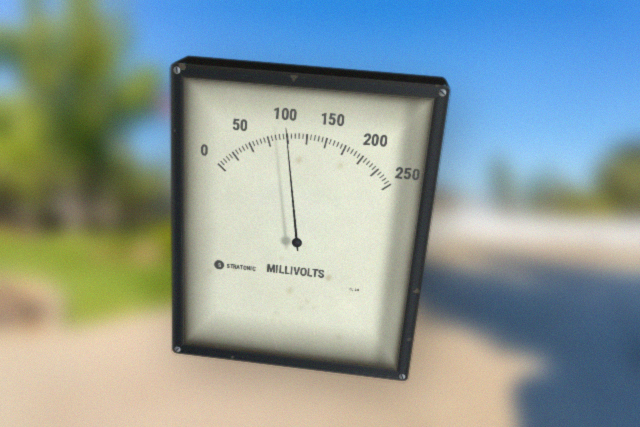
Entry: 100 mV
